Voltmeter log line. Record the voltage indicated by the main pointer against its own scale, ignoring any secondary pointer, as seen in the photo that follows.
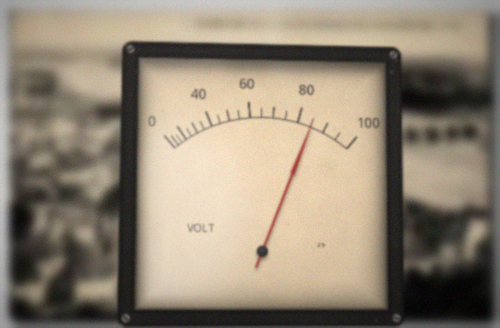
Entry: 85 V
